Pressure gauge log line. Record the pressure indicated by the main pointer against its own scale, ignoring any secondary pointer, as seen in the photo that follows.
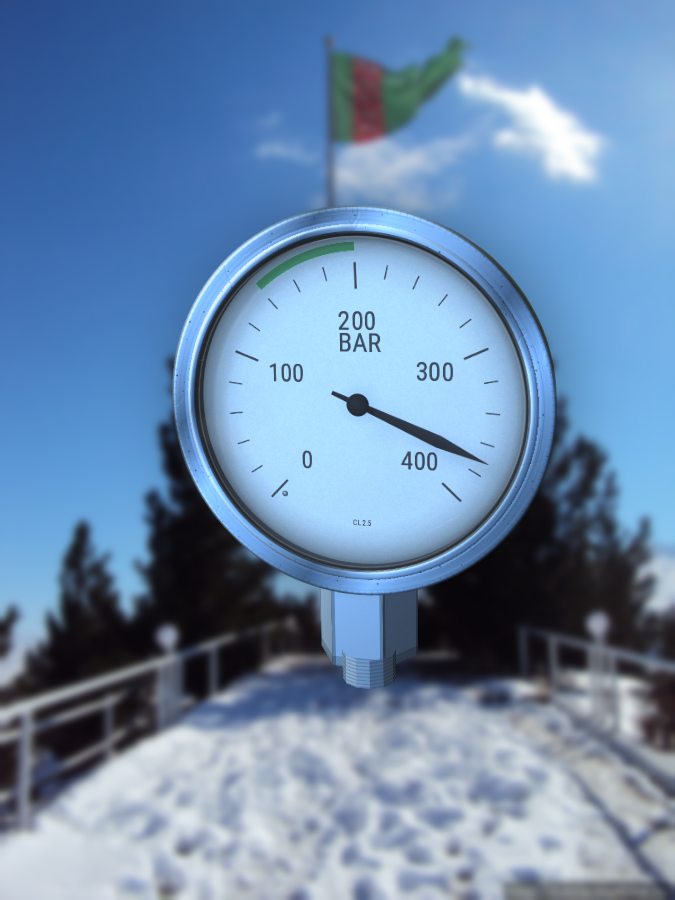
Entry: 370 bar
